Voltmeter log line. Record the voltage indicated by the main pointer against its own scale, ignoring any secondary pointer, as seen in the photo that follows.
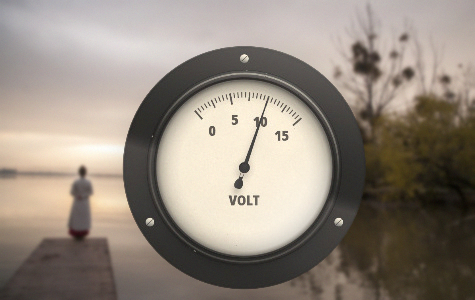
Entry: 10 V
